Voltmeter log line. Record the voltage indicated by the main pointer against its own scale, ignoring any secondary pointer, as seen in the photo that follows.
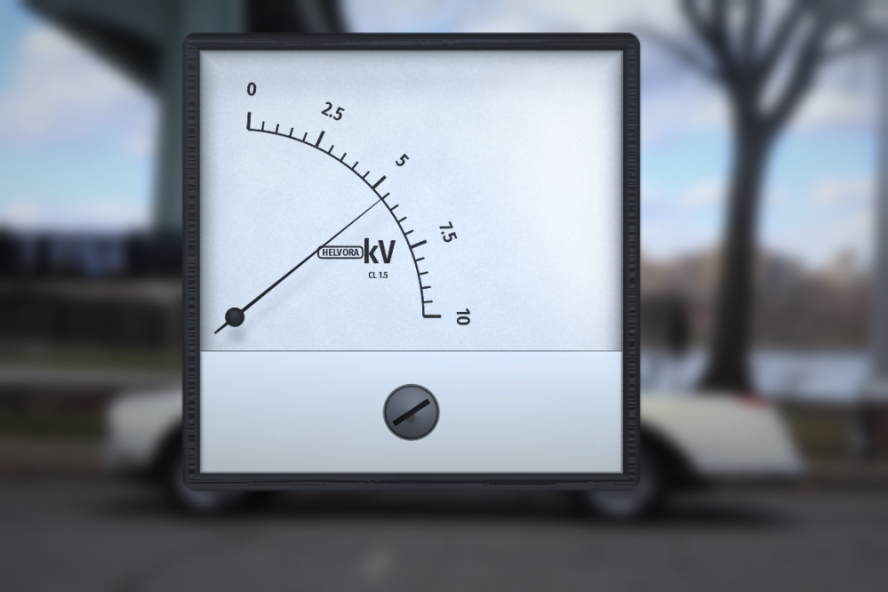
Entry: 5.5 kV
